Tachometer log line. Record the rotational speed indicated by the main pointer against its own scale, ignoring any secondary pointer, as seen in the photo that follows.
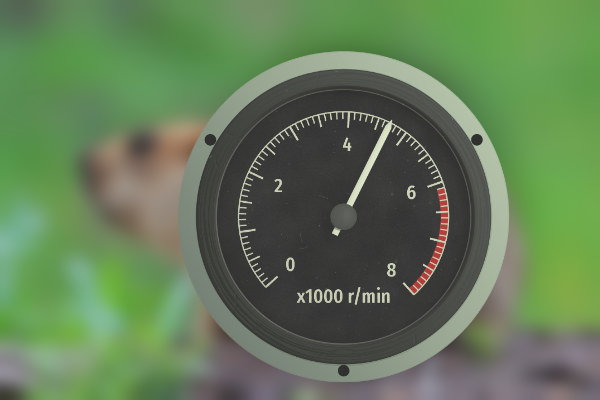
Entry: 4700 rpm
